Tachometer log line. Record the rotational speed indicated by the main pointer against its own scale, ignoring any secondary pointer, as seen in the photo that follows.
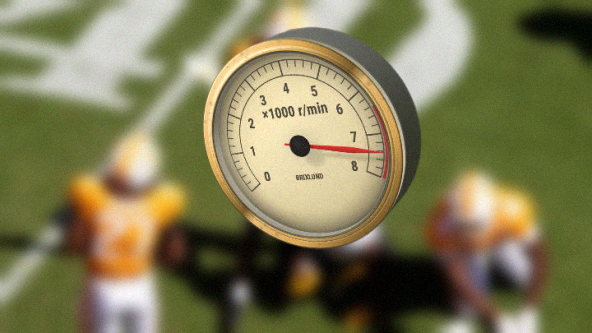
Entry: 7400 rpm
